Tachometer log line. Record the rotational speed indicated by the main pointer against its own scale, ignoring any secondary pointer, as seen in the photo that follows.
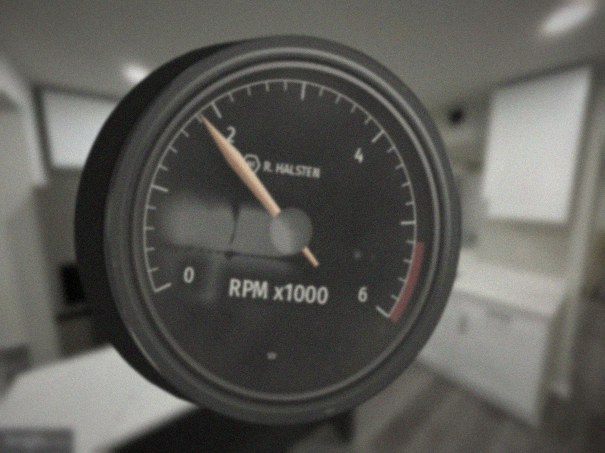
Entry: 1800 rpm
